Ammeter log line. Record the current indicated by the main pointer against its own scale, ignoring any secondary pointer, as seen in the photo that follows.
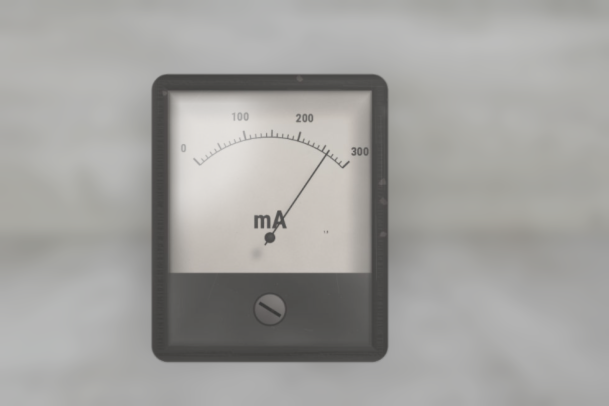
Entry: 260 mA
